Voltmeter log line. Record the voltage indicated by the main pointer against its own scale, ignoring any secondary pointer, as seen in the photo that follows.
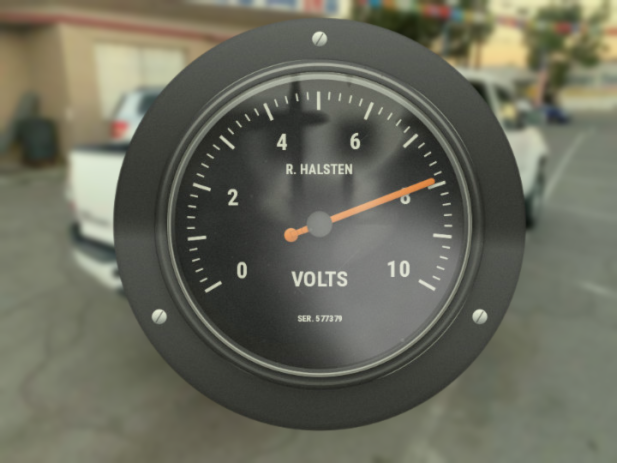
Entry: 7.9 V
